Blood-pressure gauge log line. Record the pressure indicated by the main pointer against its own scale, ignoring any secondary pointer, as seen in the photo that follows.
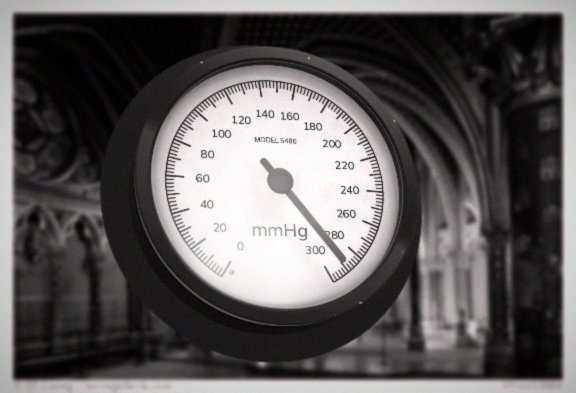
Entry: 290 mmHg
